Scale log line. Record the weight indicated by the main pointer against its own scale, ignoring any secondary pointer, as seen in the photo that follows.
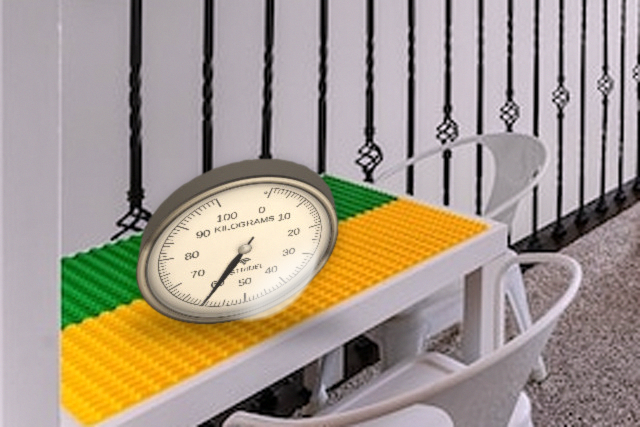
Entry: 60 kg
